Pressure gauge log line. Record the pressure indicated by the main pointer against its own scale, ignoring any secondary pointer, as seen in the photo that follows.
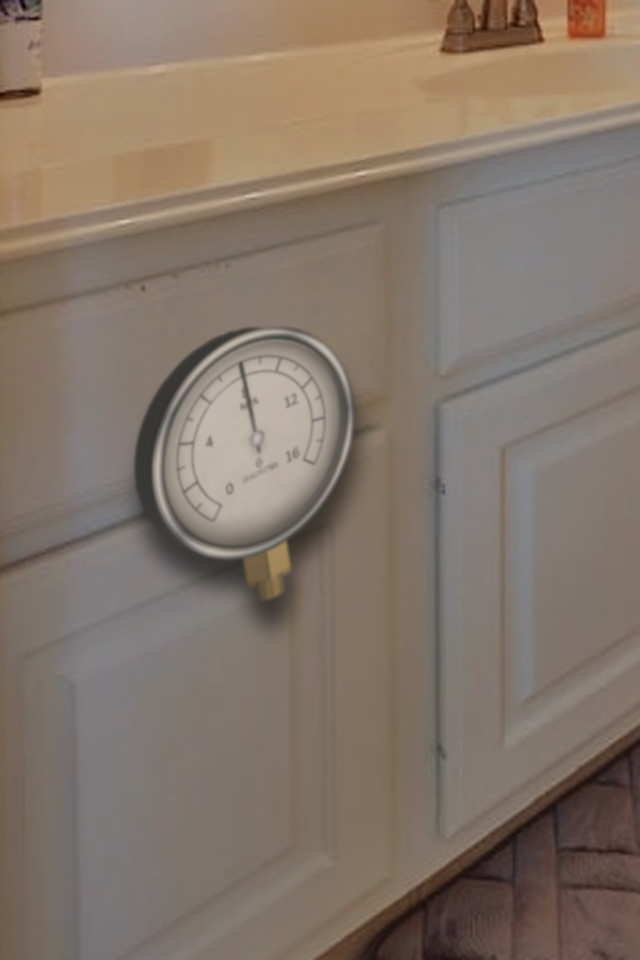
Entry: 8 MPa
